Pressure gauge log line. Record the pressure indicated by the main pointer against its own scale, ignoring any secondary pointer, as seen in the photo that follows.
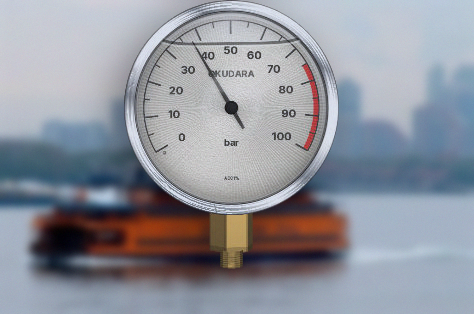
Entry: 37.5 bar
